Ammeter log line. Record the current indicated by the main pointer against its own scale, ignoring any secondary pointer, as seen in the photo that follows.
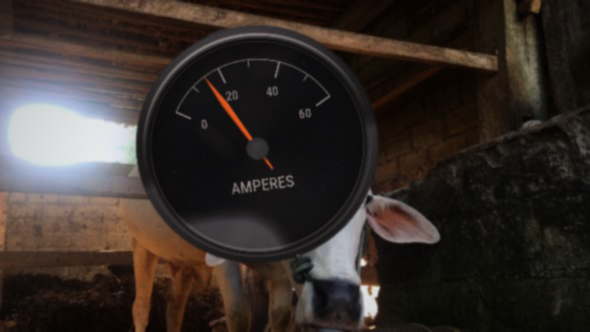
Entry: 15 A
